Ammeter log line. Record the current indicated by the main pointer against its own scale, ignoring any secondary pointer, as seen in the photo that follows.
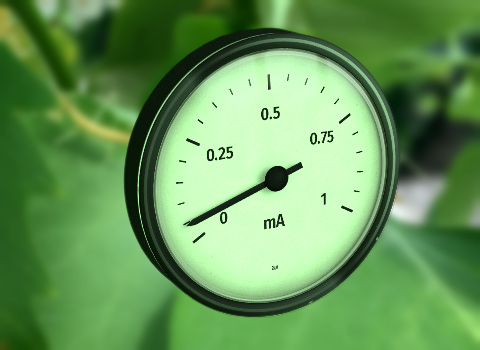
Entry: 0.05 mA
